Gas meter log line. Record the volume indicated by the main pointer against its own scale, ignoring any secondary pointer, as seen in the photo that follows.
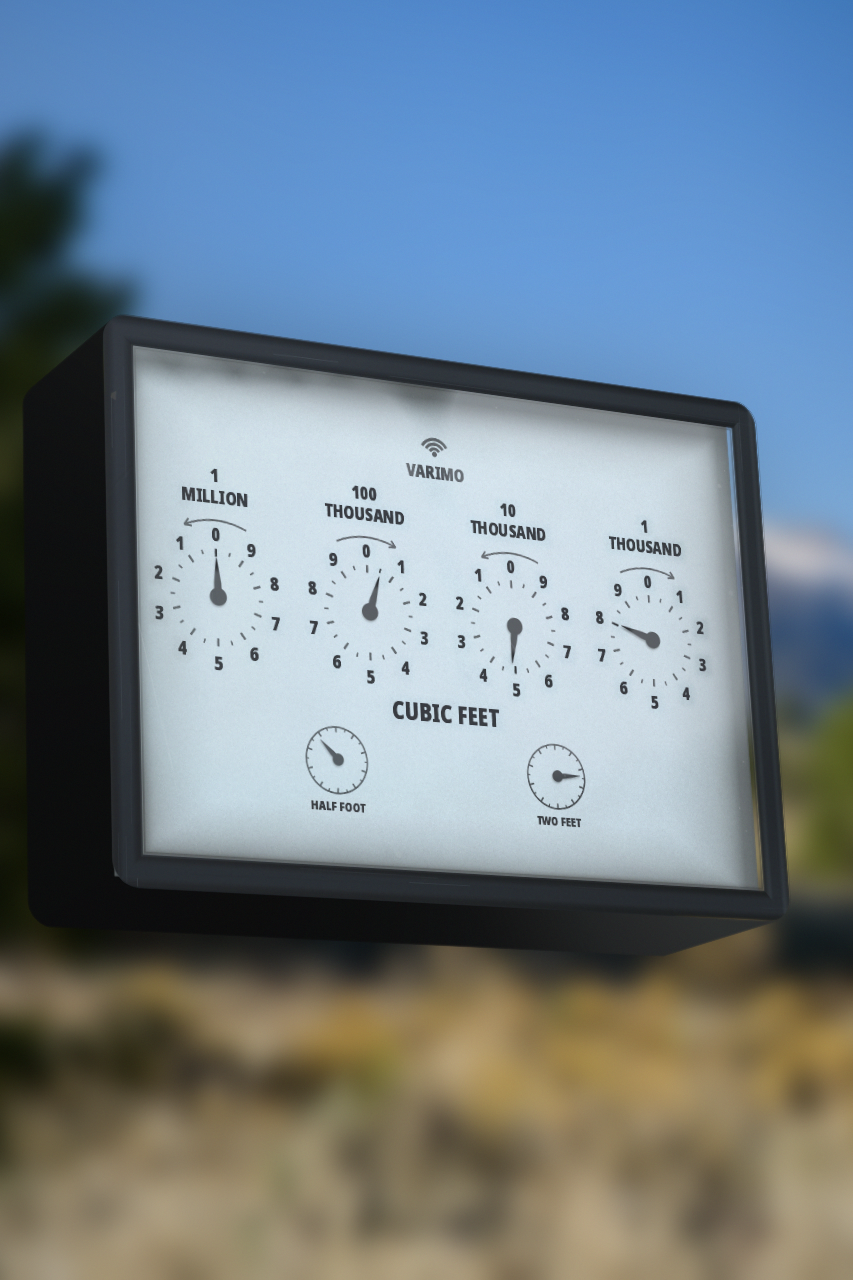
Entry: 4800 ft³
